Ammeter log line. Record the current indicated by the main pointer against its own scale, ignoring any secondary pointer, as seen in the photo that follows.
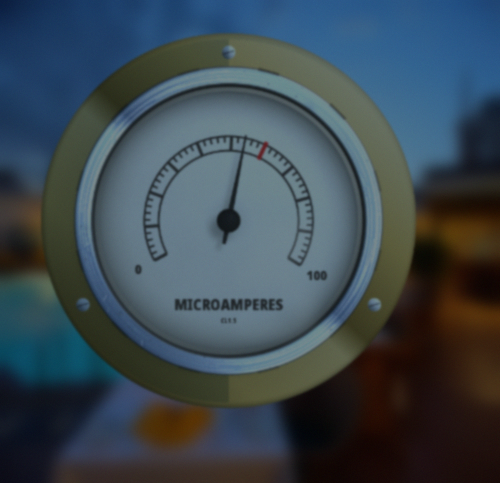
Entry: 54 µA
